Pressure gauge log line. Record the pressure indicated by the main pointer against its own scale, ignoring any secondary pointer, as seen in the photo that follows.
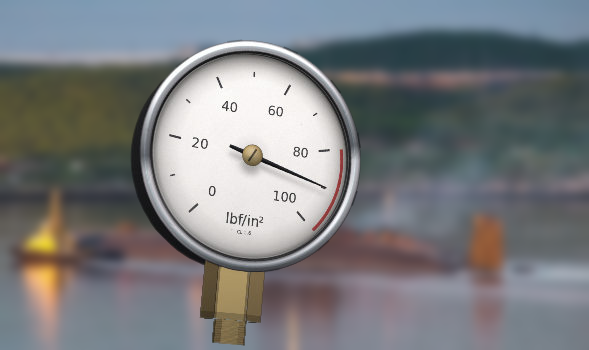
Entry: 90 psi
